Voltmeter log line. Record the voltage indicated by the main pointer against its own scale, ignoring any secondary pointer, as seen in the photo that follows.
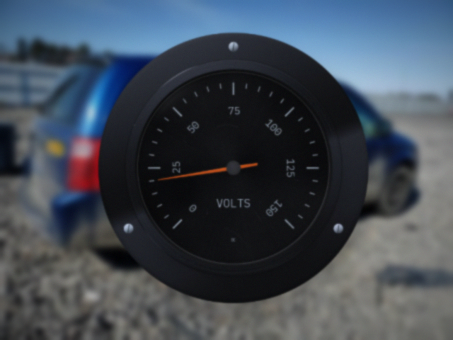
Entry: 20 V
